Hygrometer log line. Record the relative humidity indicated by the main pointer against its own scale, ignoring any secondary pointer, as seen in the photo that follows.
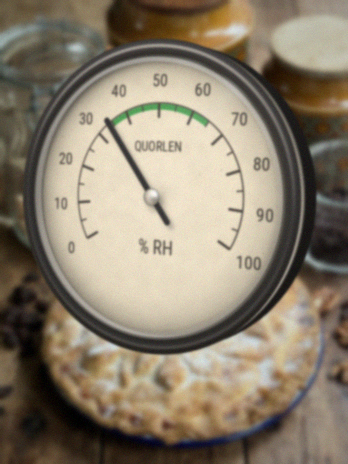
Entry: 35 %
